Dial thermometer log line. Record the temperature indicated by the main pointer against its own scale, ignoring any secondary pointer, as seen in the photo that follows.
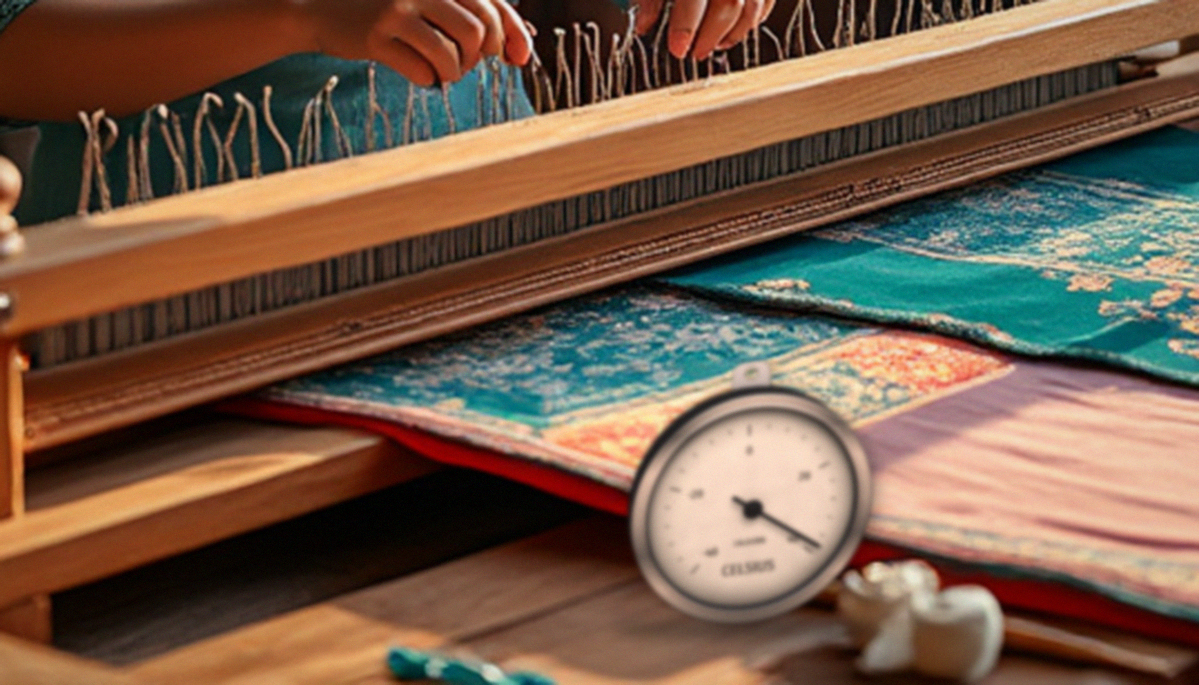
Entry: 38 °C
